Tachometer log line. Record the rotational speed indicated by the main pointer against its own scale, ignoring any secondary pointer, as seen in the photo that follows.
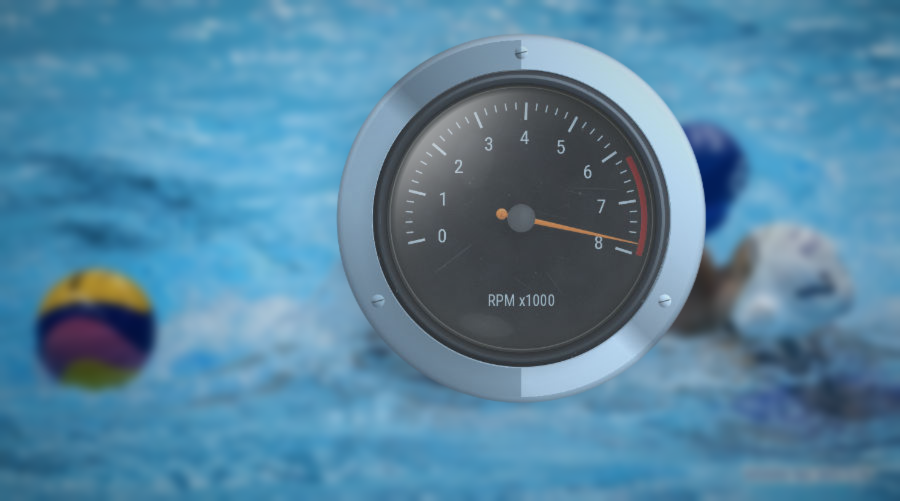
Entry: 7800 rpm
